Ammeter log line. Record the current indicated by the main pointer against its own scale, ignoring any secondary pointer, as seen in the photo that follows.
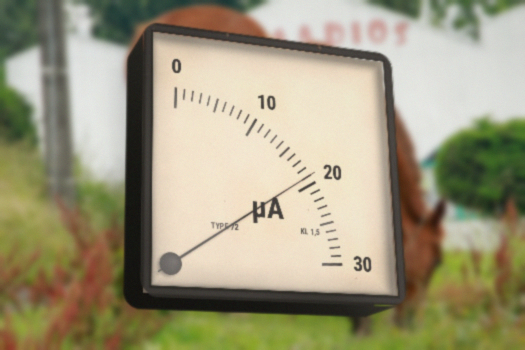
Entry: 19 µA
